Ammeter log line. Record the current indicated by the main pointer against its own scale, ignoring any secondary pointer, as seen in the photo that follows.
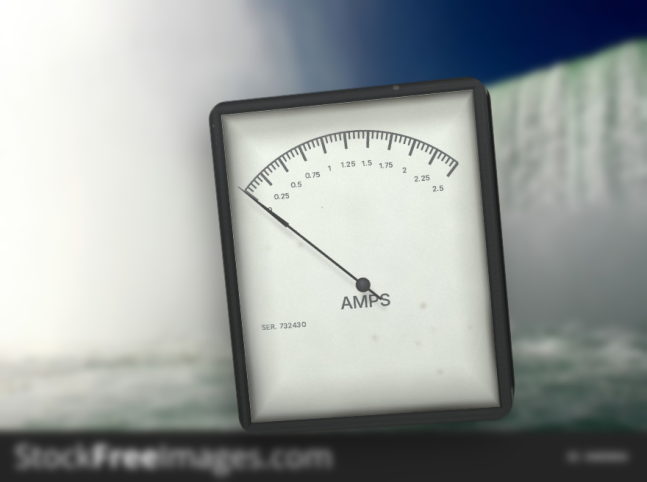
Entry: 0 A
